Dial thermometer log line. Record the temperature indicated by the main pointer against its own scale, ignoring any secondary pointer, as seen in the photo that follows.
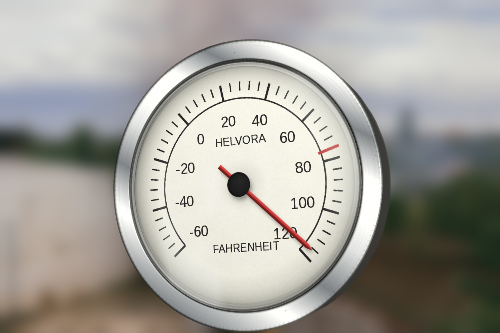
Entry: 116 °F
